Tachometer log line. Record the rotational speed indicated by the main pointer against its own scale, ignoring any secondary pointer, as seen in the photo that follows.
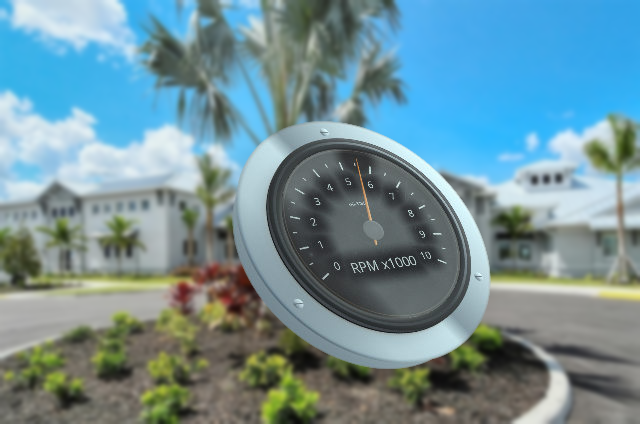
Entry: 5500 rpm
